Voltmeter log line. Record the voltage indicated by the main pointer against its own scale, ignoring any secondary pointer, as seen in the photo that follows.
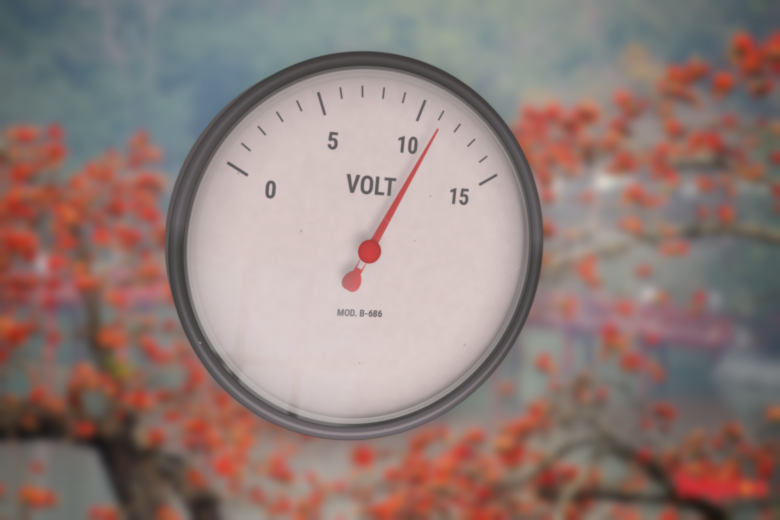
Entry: 11 V
